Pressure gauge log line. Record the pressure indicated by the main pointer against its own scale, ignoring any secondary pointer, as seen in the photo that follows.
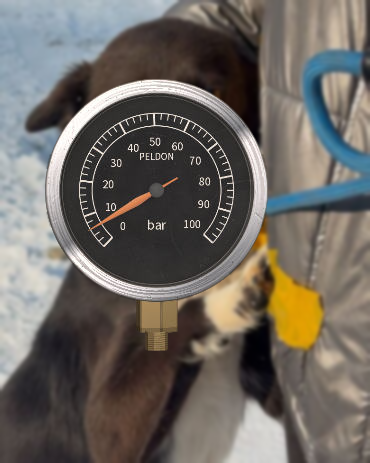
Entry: 6 bar
